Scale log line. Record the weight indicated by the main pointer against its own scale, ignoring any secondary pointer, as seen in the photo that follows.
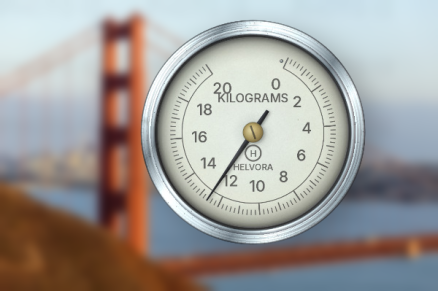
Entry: 12.6 kg
